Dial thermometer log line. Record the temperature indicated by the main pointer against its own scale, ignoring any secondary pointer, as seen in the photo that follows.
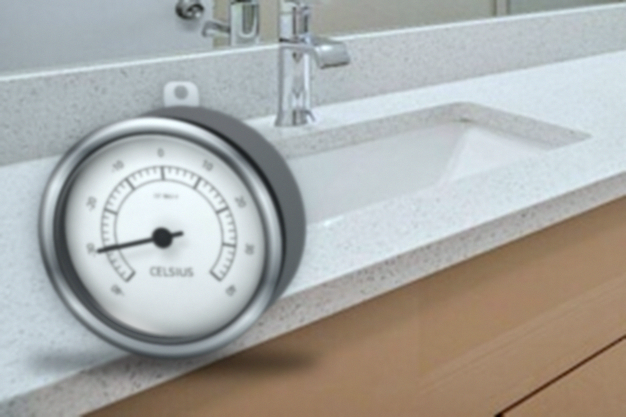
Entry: -30 °C
